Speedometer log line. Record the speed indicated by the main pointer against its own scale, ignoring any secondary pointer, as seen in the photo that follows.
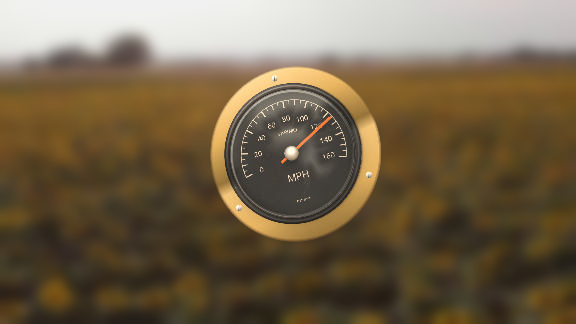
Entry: 125 mph
